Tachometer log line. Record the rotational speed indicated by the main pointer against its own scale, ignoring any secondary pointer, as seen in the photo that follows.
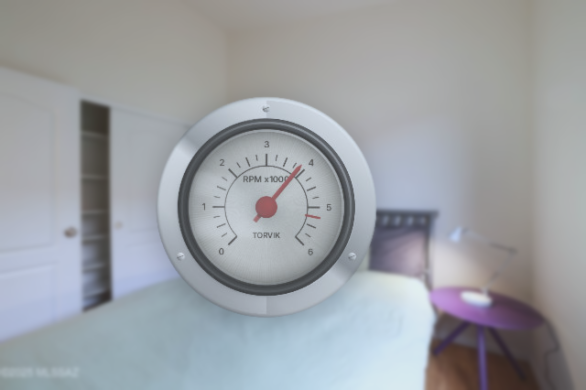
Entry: 3875 rpm
